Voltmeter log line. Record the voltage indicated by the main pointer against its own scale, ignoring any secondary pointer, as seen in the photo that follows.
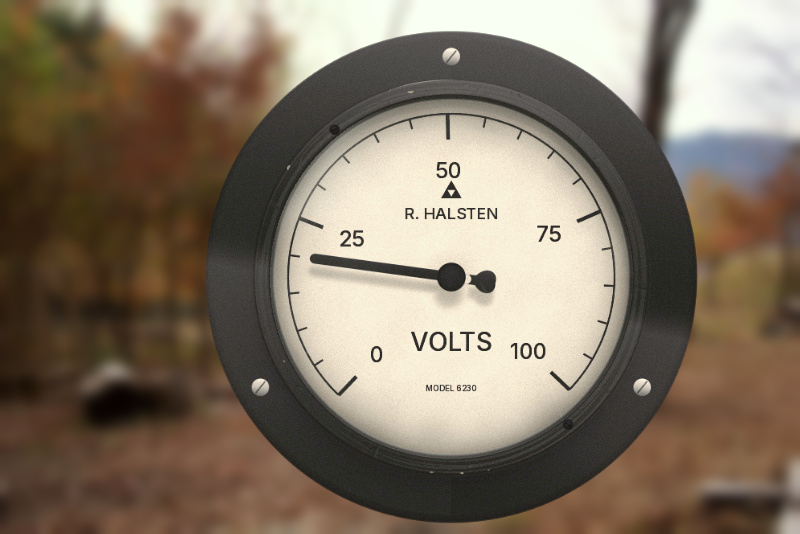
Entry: 20 V
